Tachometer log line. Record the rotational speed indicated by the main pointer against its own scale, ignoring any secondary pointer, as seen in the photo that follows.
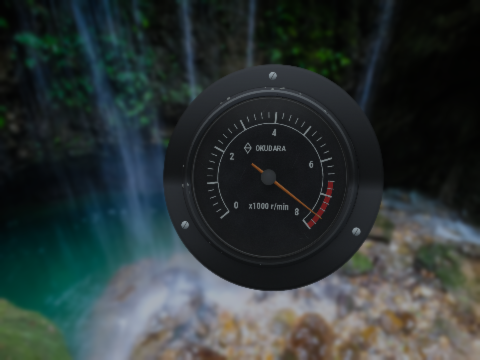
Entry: 7600 rpm
